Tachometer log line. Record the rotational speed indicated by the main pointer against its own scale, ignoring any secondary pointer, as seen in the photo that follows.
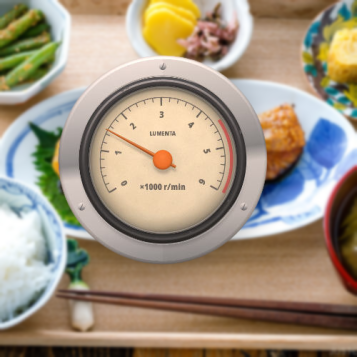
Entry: 1500 rpm
